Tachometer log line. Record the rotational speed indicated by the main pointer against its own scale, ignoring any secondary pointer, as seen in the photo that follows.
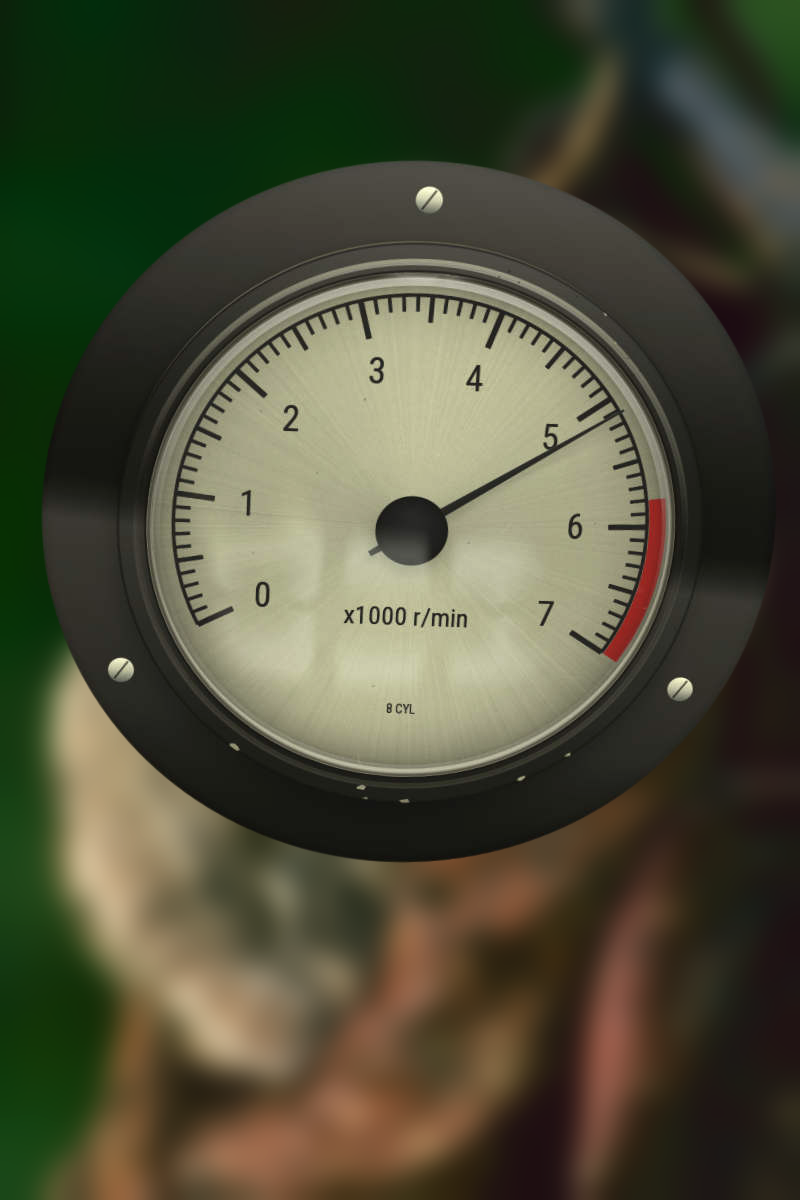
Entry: 5100 rpm
